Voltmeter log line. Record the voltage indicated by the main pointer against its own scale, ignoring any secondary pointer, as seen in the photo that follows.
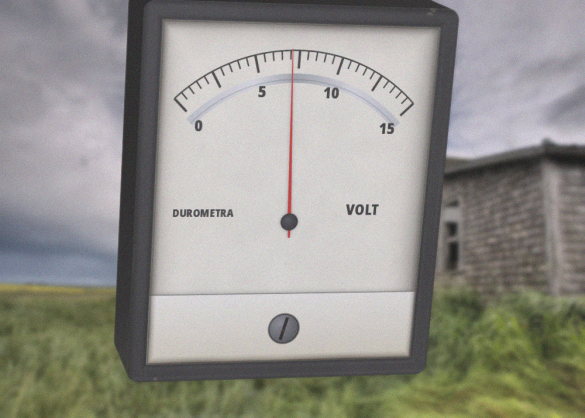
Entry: 7 V
